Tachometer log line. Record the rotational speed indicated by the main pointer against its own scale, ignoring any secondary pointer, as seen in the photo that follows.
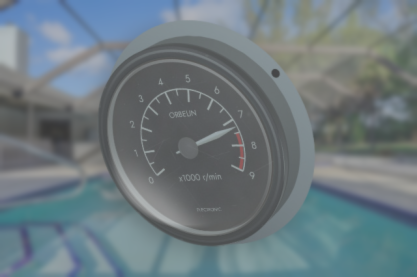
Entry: 7250 rpm
